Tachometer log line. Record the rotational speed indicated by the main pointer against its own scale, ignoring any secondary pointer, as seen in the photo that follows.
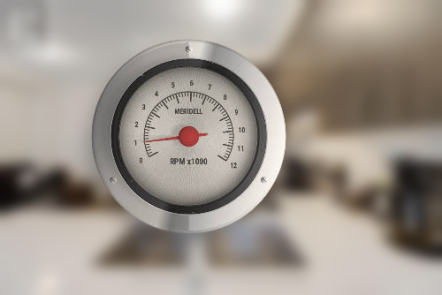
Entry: 1000 rpm
